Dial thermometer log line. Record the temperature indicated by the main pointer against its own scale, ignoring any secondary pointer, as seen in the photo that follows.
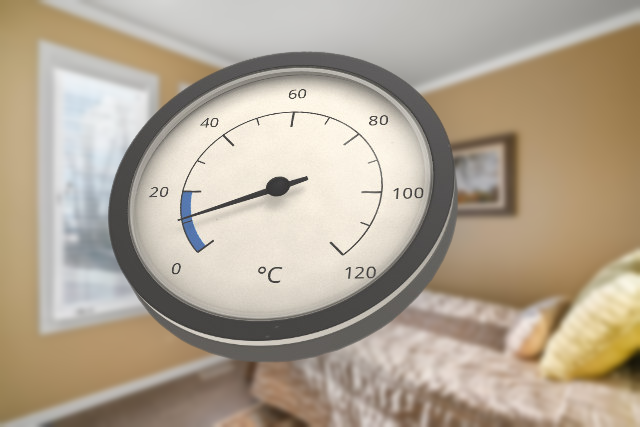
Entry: 10 °C
